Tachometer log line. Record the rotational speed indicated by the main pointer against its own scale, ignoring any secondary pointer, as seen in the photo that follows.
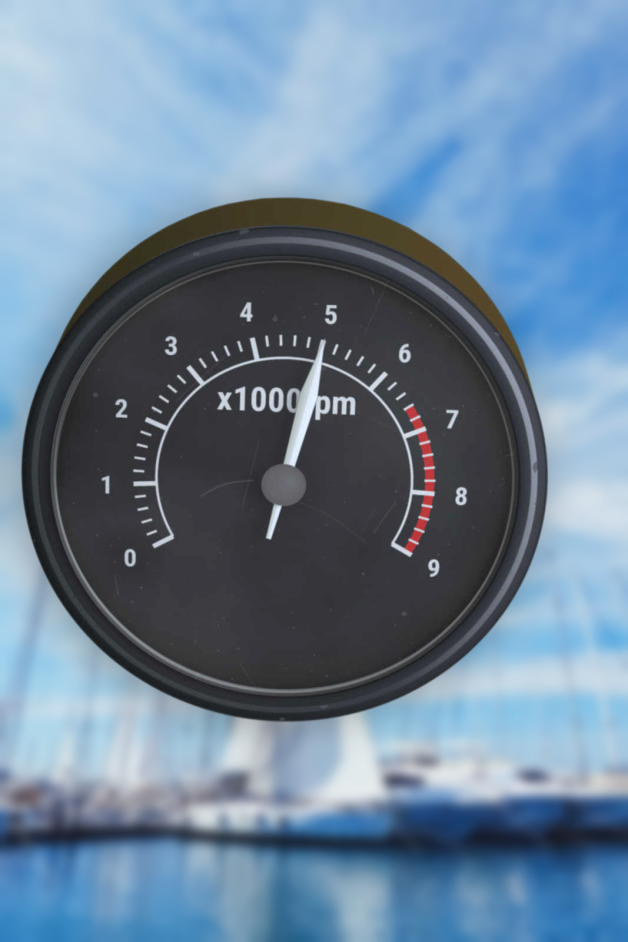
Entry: 5000 rpm
